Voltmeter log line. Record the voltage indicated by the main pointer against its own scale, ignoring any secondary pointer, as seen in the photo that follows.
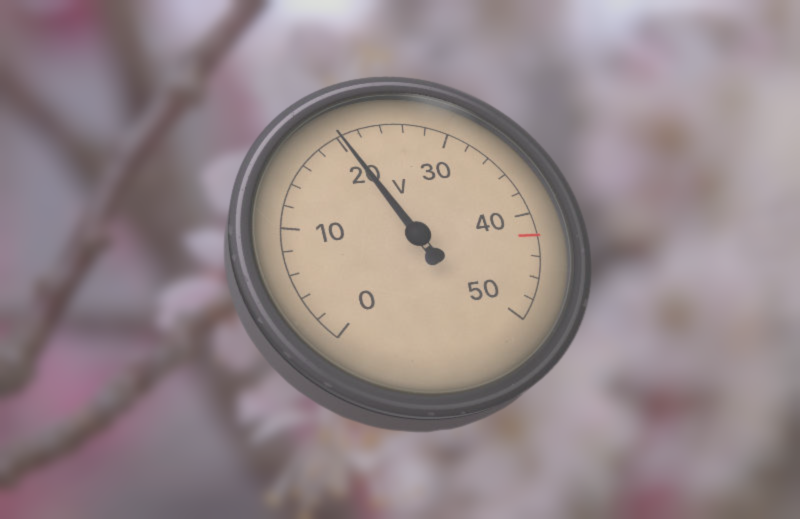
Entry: 20 V
